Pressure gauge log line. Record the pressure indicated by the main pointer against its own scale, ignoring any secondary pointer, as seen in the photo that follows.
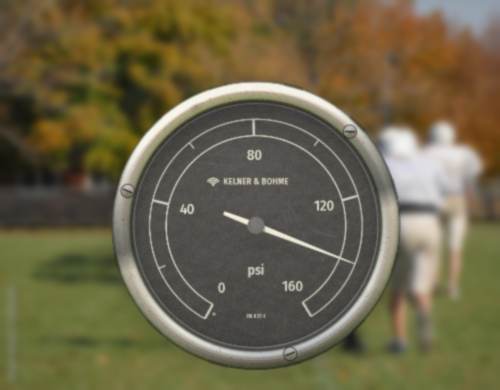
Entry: 140 psi
